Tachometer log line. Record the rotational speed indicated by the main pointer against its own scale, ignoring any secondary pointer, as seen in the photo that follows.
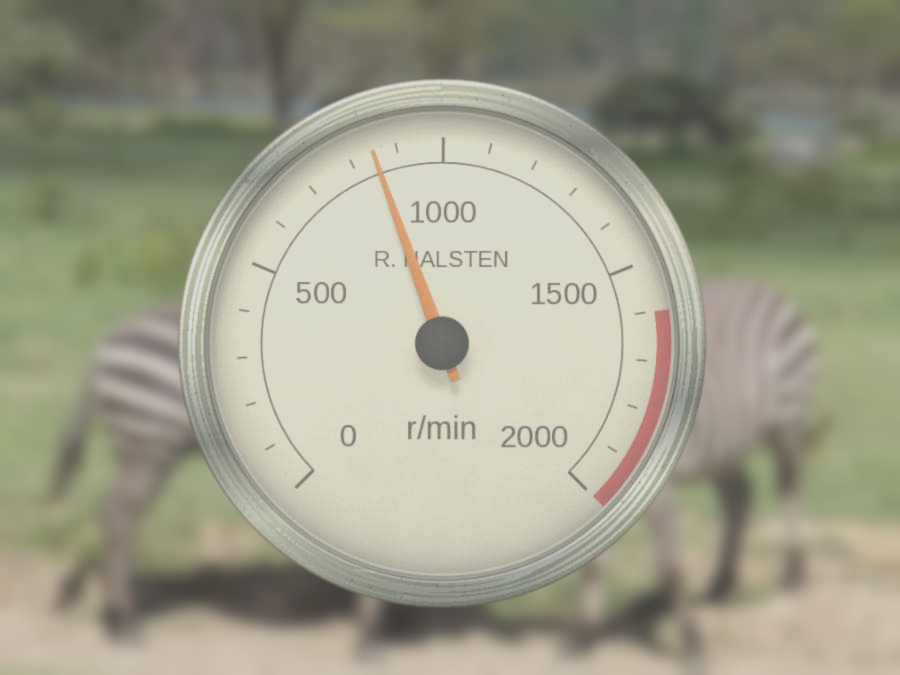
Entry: 850 rpm
